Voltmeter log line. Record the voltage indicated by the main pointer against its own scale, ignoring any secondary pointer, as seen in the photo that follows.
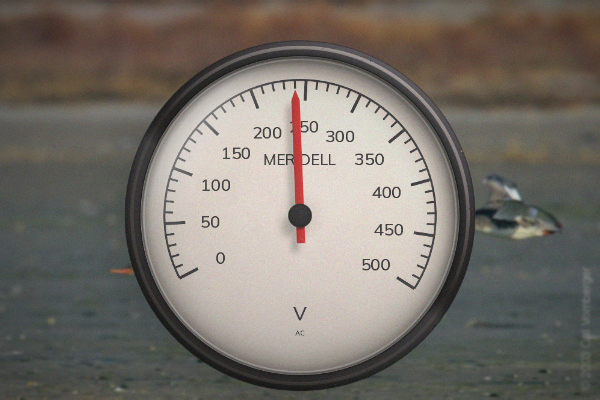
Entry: 240 V
